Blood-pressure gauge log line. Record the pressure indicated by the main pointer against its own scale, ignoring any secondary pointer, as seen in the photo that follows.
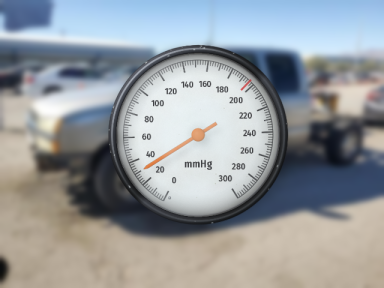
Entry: 30 mmHg
